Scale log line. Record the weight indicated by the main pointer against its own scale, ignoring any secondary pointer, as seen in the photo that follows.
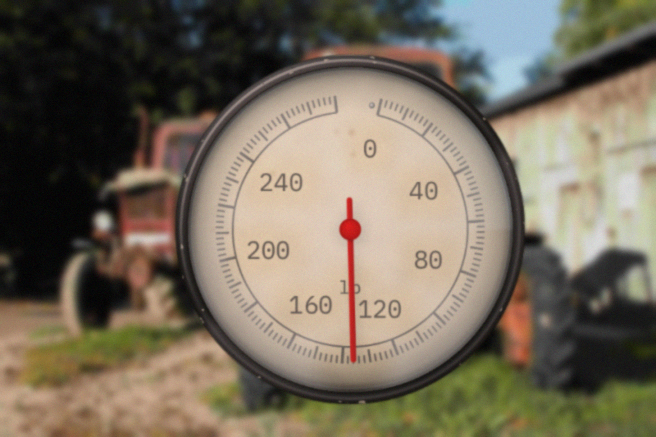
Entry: 136 lb
